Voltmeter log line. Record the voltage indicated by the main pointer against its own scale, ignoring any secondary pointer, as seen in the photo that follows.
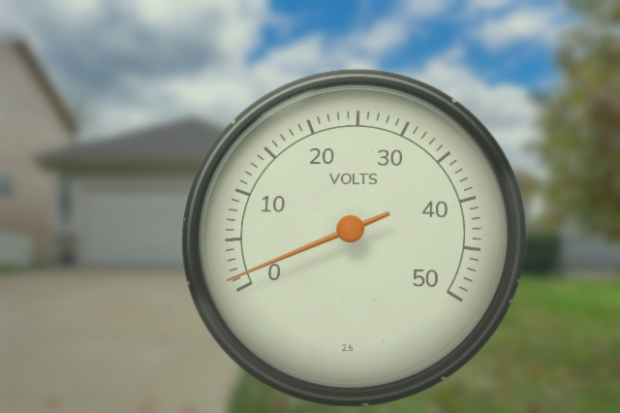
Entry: 1 V
